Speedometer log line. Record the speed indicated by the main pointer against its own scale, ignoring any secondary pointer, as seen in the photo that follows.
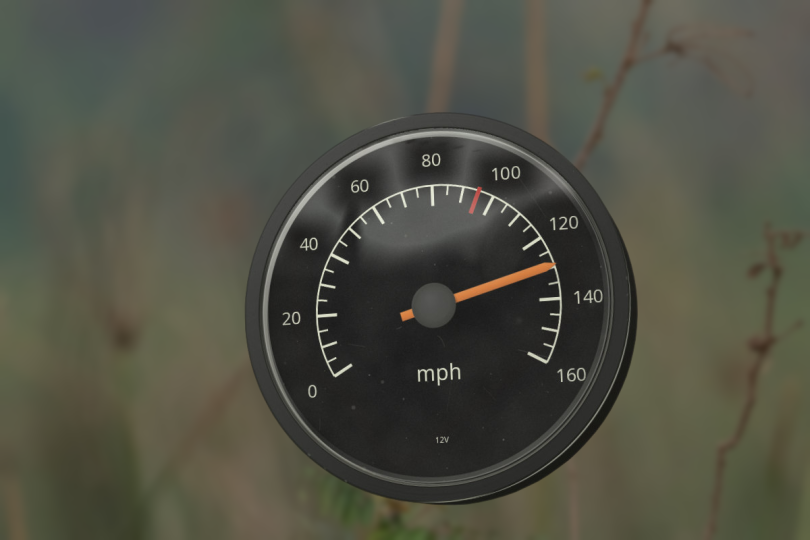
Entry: 130 mph
